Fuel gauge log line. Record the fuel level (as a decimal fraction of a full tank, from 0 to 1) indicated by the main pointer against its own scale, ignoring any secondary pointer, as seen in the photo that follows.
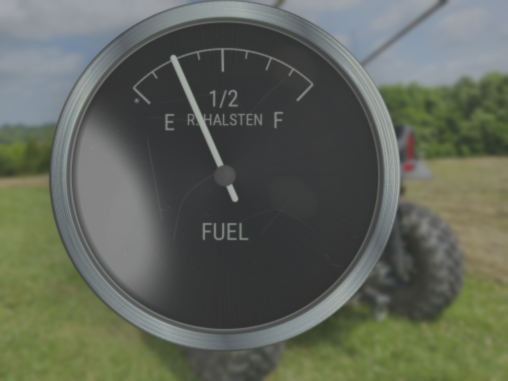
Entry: 0.25
